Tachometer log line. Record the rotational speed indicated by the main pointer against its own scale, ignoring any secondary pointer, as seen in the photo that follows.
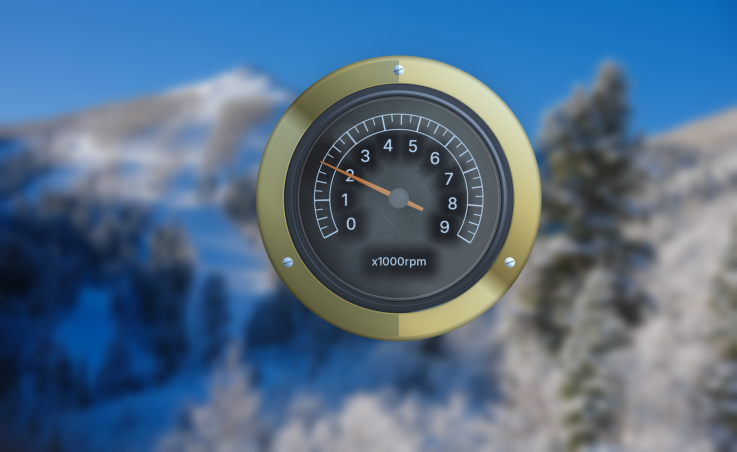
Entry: 2000 rpm
